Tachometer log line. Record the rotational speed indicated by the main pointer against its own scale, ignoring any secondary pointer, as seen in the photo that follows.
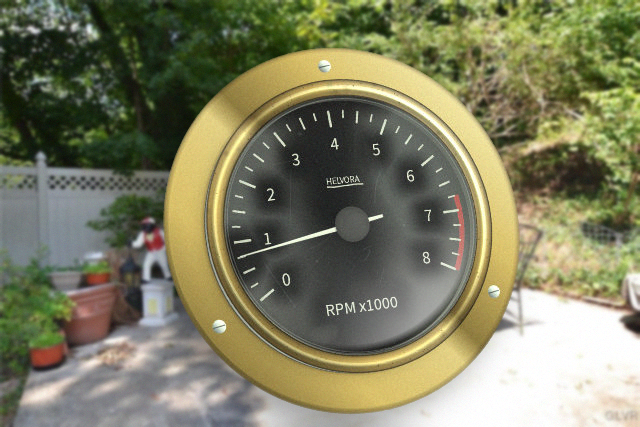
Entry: 750 rpm
